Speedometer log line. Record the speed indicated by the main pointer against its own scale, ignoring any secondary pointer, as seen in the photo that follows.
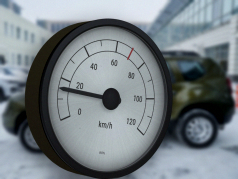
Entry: 15 km/h
